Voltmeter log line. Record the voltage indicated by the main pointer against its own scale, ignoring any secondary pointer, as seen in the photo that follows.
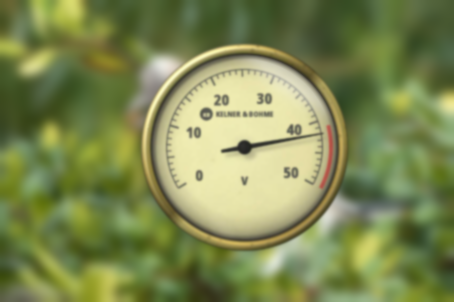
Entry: 42 V
